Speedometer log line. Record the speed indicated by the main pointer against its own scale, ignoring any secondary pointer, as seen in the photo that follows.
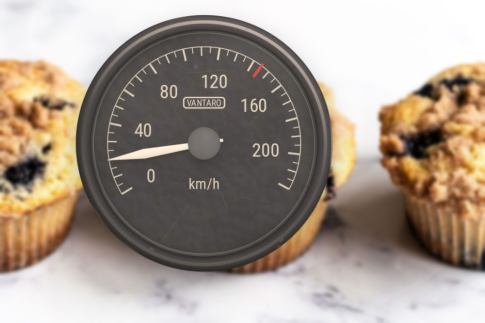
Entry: 20 km/h
